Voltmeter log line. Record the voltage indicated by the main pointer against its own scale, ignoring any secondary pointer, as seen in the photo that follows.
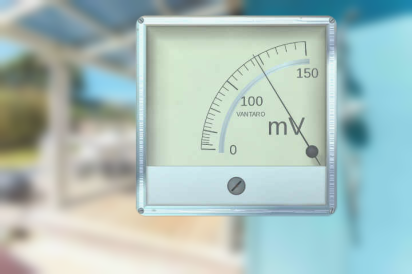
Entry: 122.5 mV
